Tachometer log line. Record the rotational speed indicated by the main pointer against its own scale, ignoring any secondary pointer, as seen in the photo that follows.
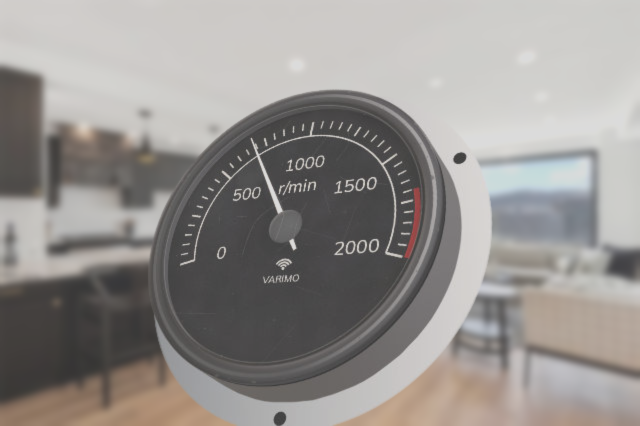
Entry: 700 rpm
